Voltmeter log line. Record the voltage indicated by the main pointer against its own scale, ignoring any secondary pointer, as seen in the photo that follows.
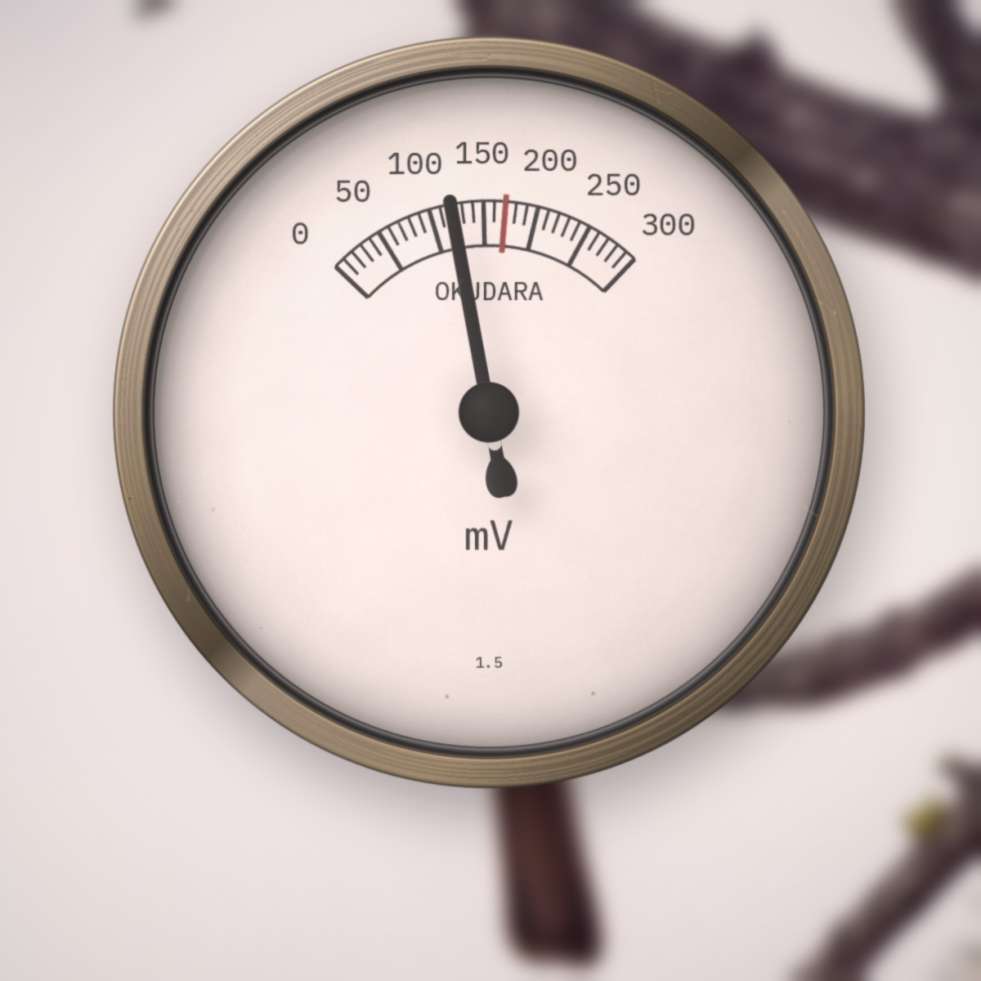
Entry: 120 mV
